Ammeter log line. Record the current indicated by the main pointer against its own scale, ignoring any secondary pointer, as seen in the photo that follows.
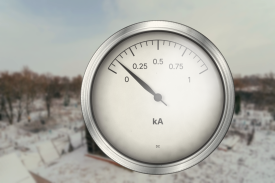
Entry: 0.1 kA
